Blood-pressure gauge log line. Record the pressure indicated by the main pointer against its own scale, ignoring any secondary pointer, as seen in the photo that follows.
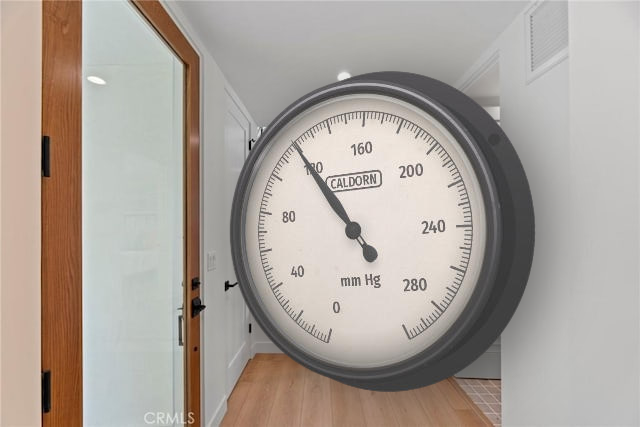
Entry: 120 mmHg
